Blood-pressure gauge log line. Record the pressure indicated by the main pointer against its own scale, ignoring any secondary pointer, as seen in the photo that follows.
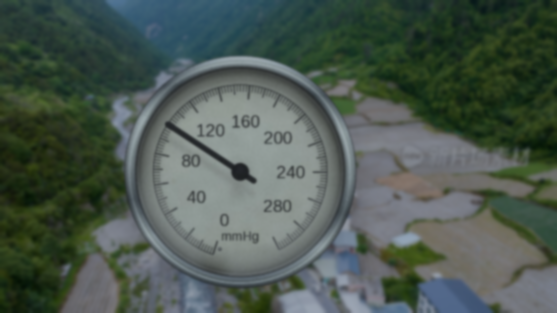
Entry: 100 mmHg
